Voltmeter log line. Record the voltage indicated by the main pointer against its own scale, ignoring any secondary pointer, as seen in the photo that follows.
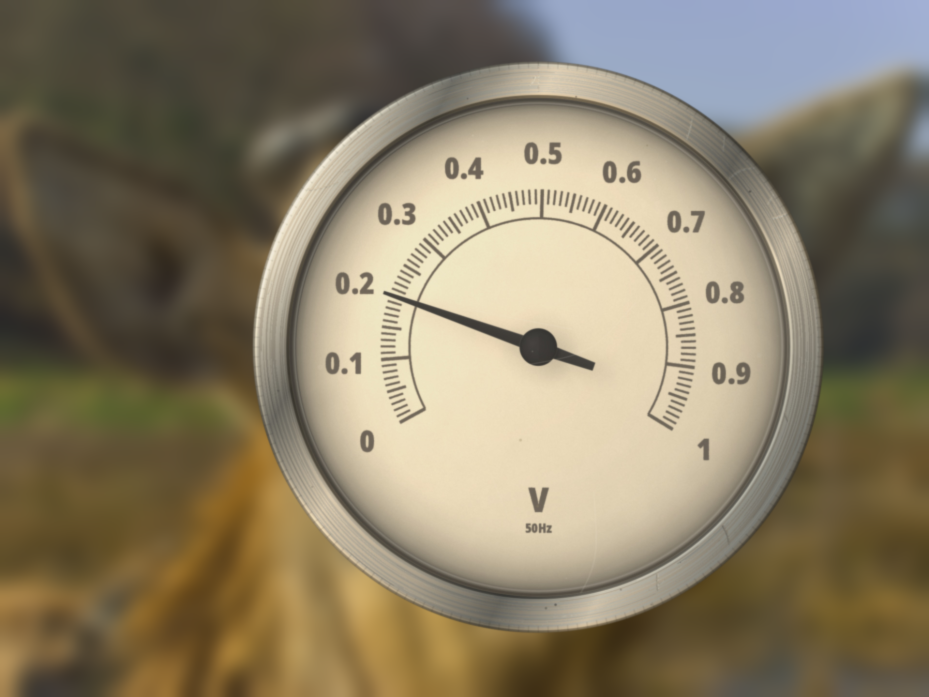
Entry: 0.2 V
